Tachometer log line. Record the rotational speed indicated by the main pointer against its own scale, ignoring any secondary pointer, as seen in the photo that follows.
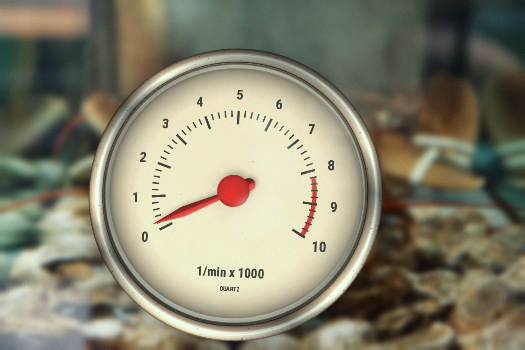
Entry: 200 rpm
